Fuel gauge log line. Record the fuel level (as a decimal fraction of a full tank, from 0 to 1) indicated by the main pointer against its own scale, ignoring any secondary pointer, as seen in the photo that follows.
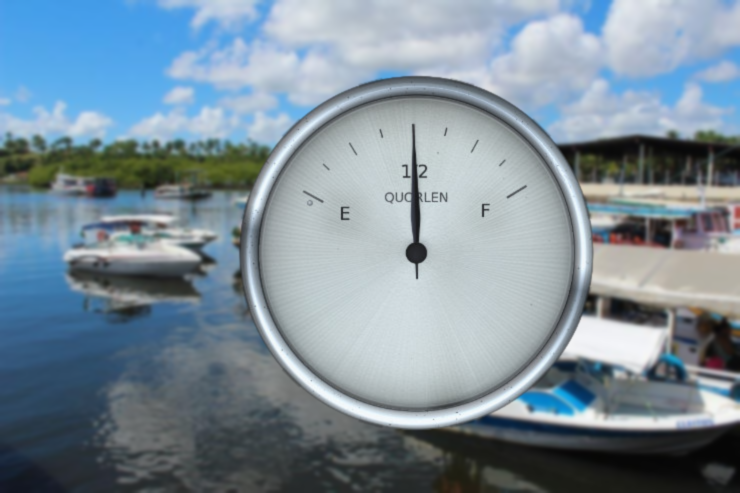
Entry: 0.5
